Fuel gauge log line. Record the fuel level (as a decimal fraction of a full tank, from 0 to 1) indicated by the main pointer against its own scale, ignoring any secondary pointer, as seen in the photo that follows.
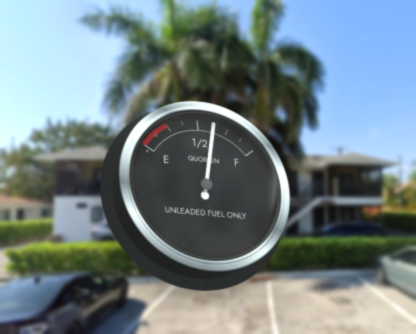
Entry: 0.625
